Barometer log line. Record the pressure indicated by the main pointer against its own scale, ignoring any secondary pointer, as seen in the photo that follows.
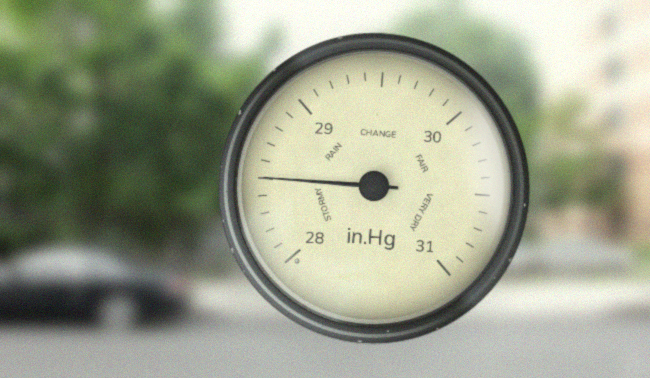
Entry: 28.5 inHg
